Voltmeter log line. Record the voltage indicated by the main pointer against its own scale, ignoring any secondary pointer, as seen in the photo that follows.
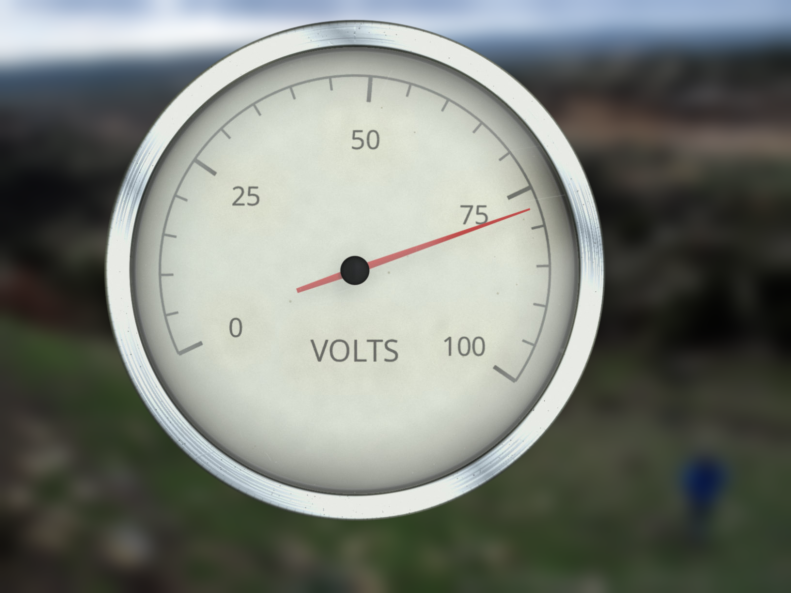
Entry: 77.5 V
